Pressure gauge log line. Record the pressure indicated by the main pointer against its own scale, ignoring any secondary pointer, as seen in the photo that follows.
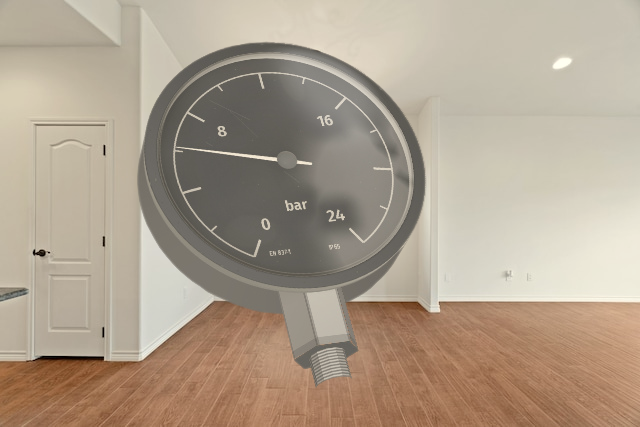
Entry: 6 bar
